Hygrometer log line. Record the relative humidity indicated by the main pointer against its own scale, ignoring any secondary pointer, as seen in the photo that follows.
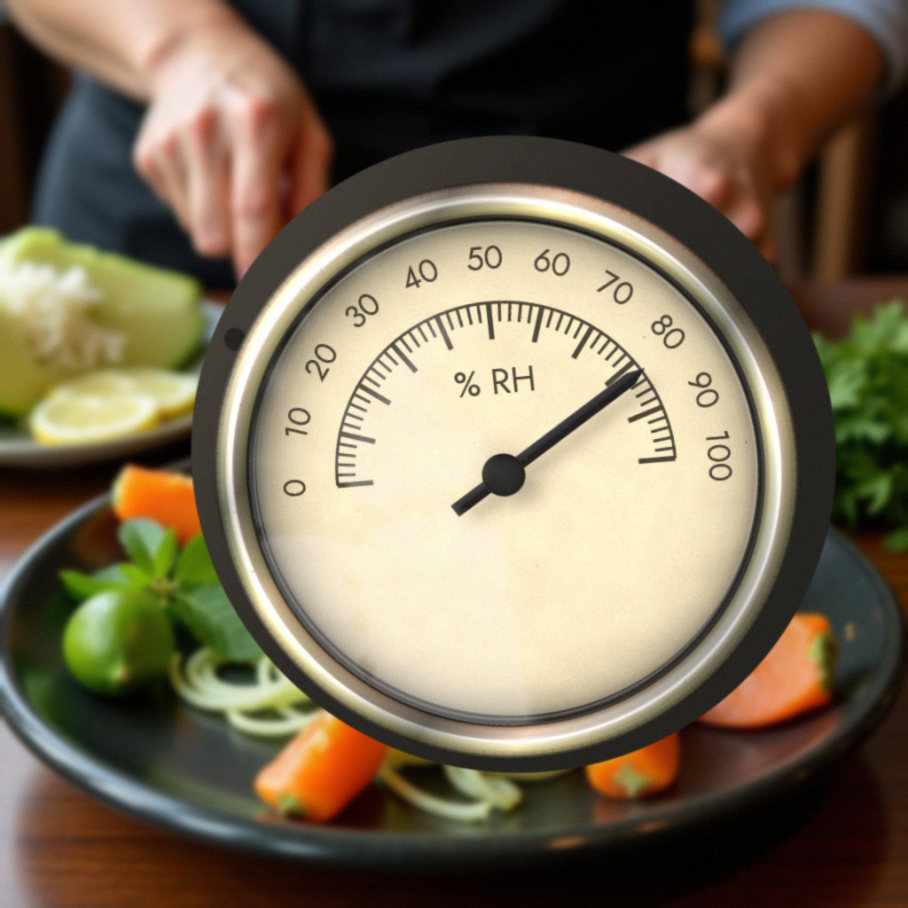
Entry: 82 %
